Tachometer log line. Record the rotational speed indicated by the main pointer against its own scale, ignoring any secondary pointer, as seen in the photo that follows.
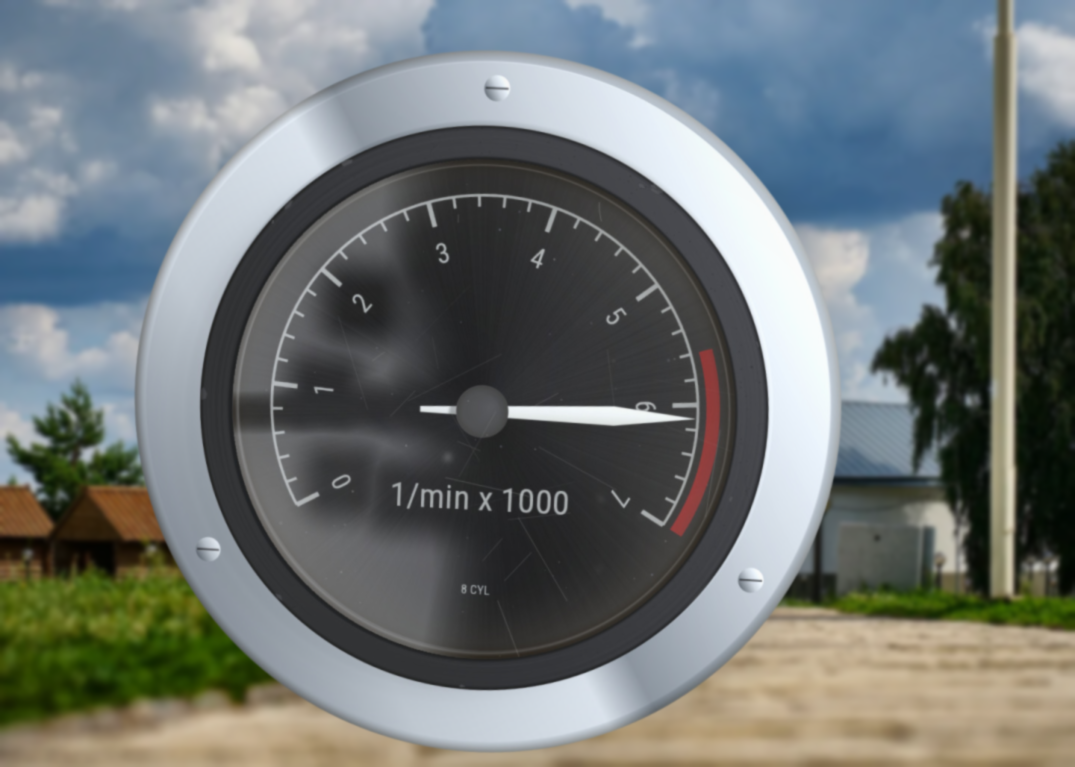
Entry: 6100 rpm
